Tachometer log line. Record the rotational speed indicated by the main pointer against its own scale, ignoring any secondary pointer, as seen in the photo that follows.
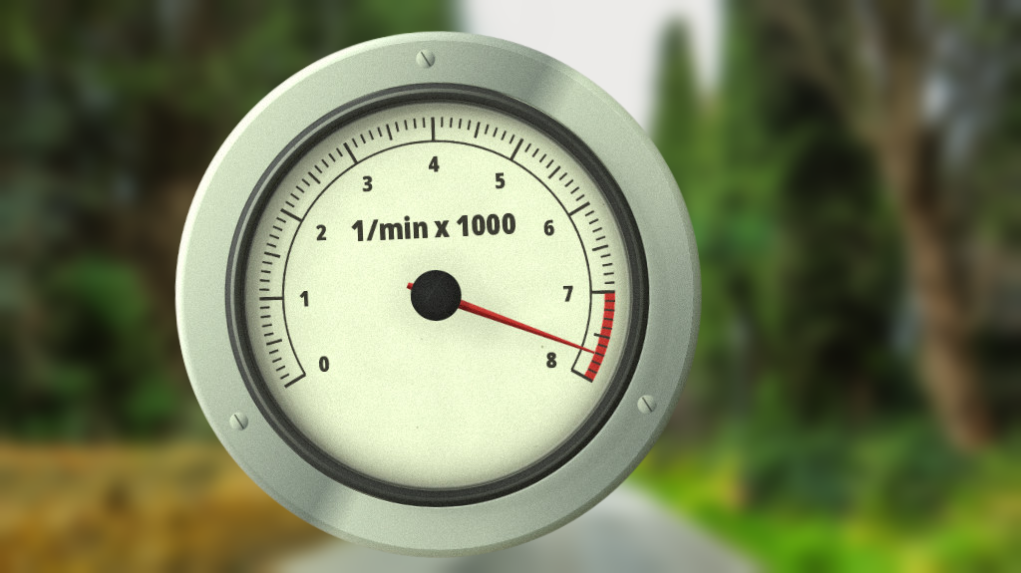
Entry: 7700 rpm
